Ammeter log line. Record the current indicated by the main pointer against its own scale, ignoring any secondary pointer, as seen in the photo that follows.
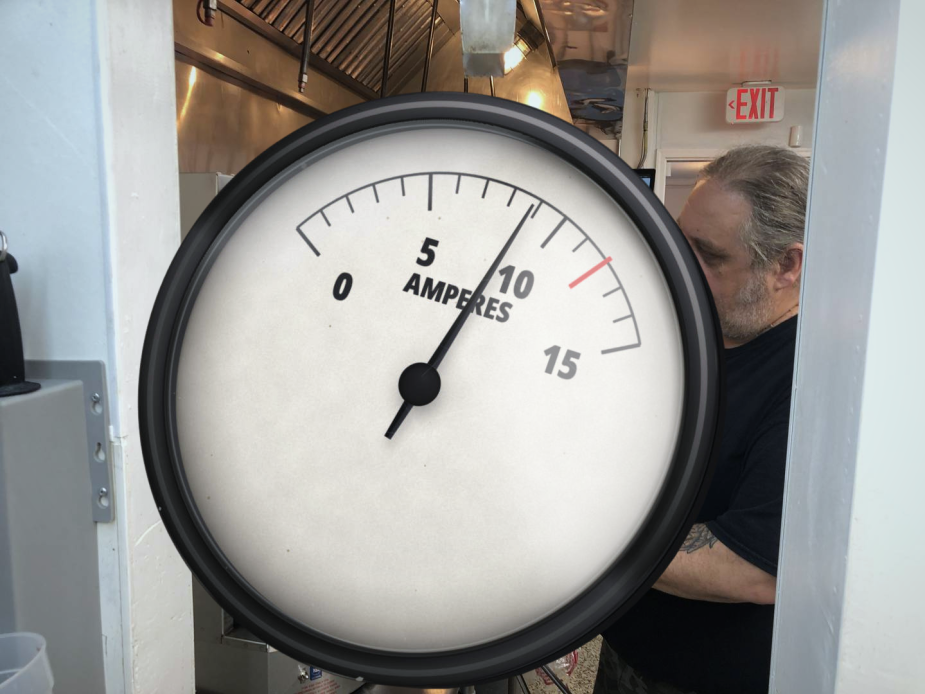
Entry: 9 A
